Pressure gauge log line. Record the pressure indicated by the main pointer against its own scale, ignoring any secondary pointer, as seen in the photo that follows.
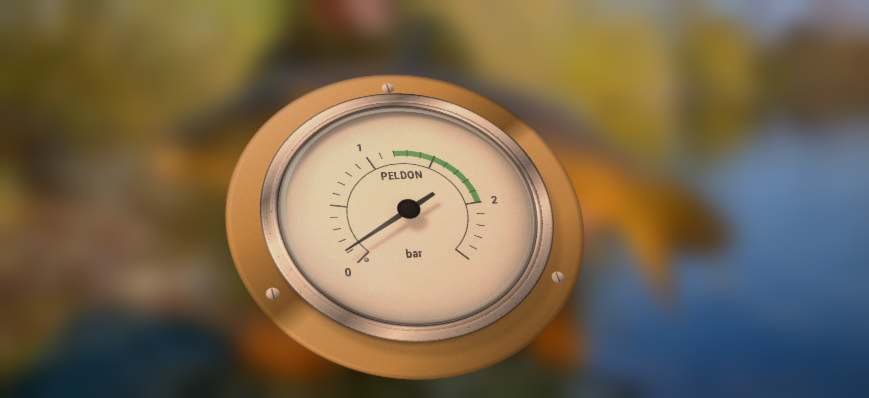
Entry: 0.1 bar
